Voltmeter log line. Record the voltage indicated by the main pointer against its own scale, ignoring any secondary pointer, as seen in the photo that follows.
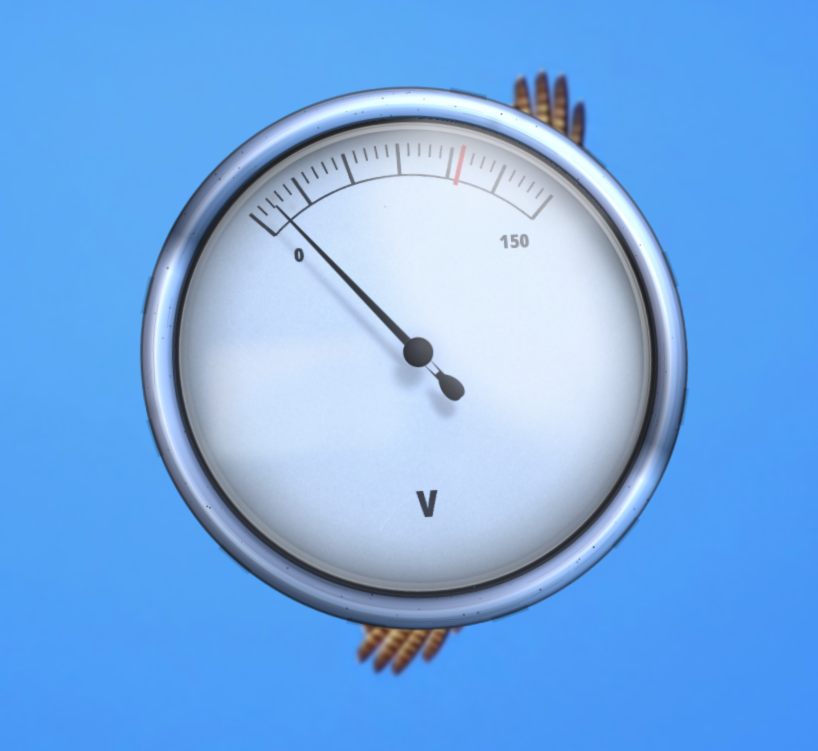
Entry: 10 V
